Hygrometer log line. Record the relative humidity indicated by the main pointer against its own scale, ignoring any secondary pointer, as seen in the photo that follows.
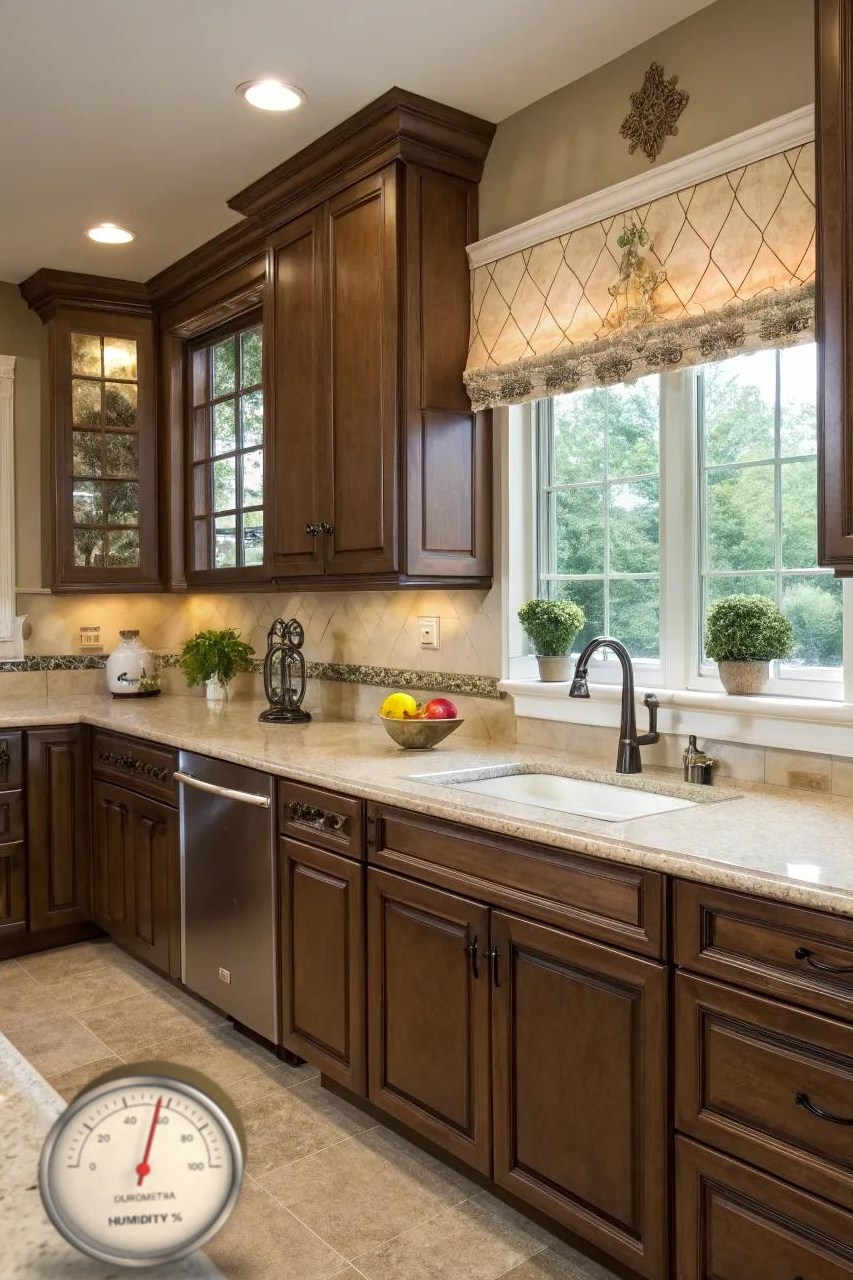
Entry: 56 %
